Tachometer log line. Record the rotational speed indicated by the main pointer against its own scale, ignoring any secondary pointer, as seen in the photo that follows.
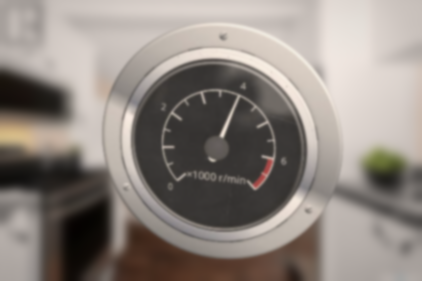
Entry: 4000 rpm
